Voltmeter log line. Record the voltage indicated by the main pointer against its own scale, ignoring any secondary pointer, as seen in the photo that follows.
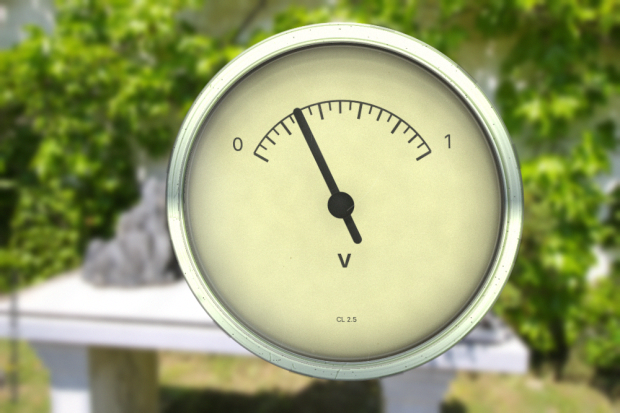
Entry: 0.3 V
